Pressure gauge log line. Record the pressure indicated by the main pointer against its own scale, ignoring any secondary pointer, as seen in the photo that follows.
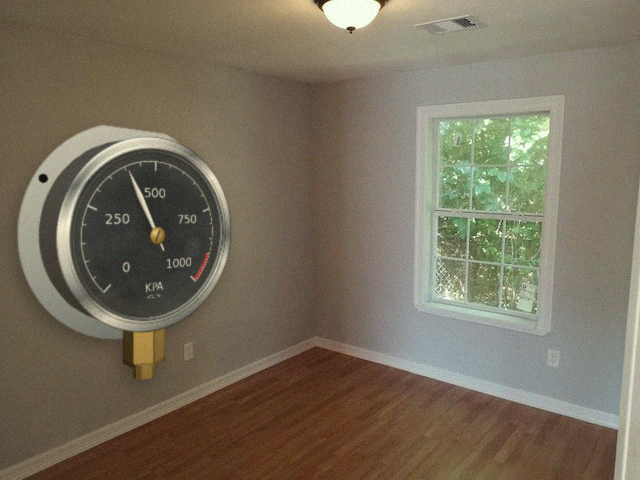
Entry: 400 kPa
